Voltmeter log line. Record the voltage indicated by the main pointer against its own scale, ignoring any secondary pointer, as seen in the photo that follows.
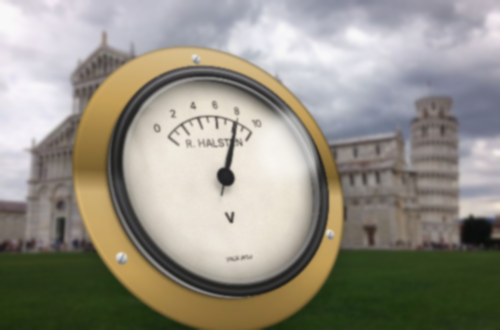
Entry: 8 V
